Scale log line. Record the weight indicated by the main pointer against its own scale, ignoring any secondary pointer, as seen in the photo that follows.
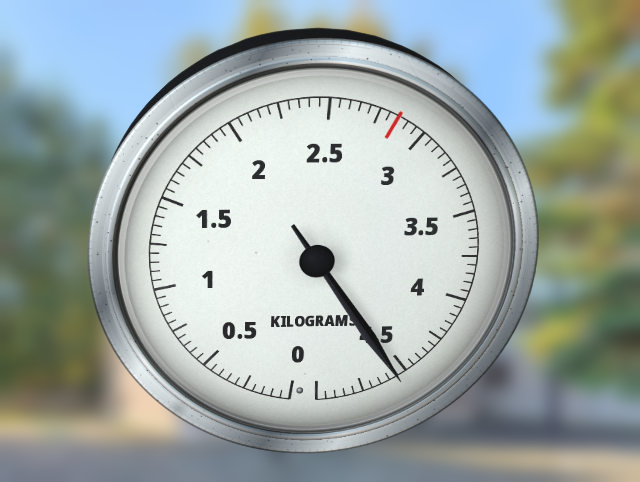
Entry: 4.55 kg
